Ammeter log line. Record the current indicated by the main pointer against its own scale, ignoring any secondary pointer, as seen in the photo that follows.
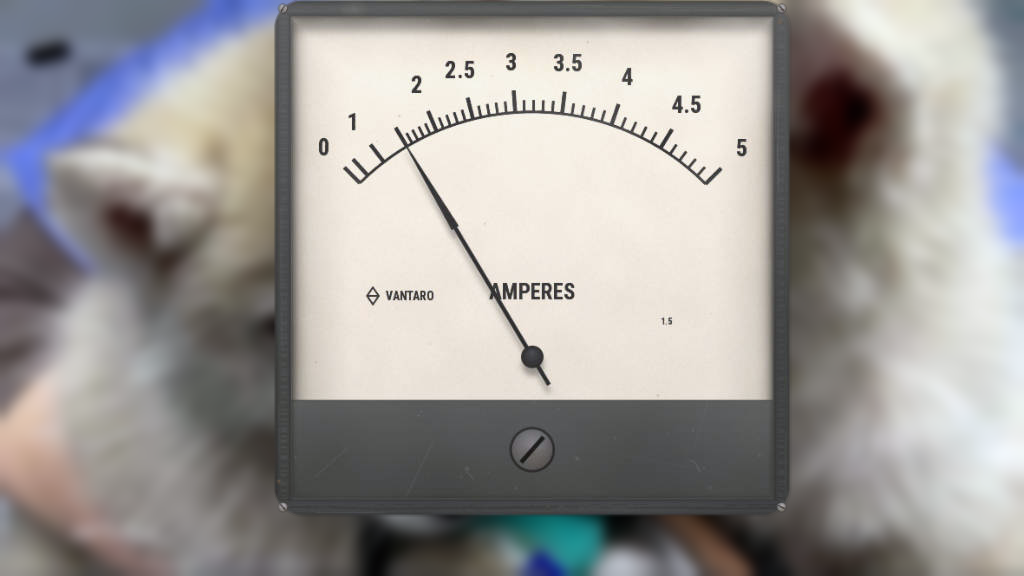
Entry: 1.5 A
